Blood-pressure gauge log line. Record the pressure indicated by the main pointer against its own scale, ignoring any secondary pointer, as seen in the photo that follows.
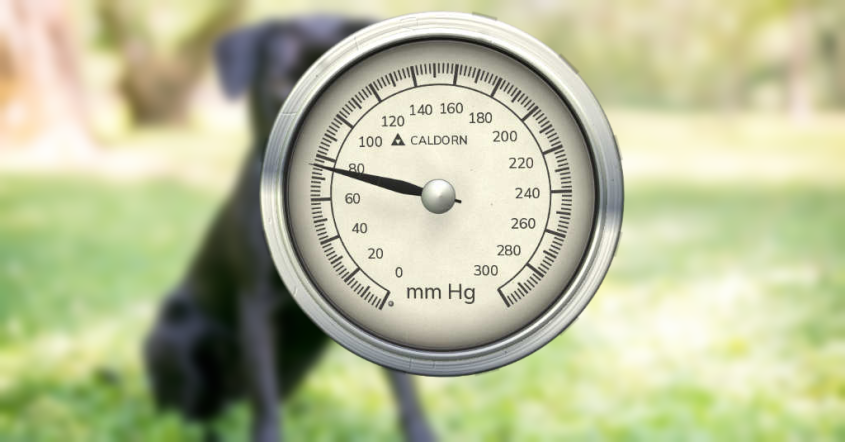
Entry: 76 mmHg
